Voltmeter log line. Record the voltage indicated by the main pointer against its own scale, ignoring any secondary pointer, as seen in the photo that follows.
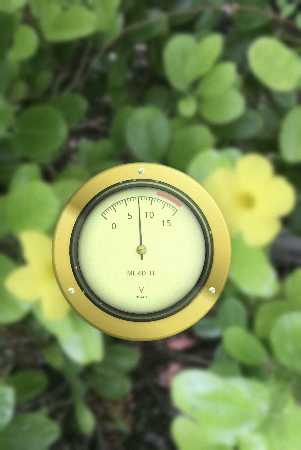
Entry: 7.5 V
